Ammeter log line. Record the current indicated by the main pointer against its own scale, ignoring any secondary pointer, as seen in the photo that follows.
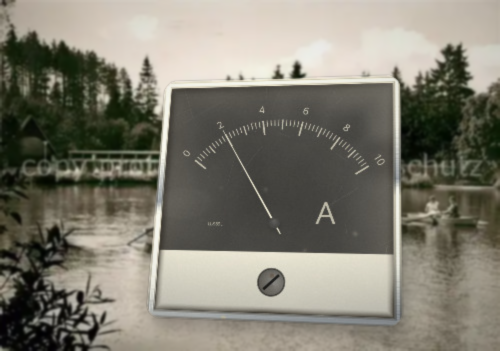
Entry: 2 A
